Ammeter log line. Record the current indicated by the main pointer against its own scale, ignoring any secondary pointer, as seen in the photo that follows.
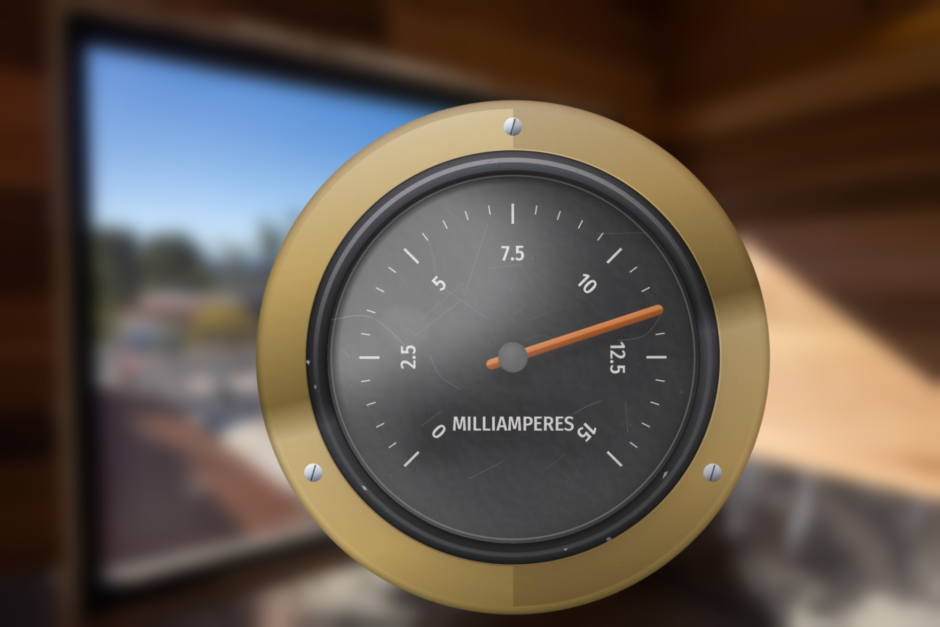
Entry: 11.5 mA
